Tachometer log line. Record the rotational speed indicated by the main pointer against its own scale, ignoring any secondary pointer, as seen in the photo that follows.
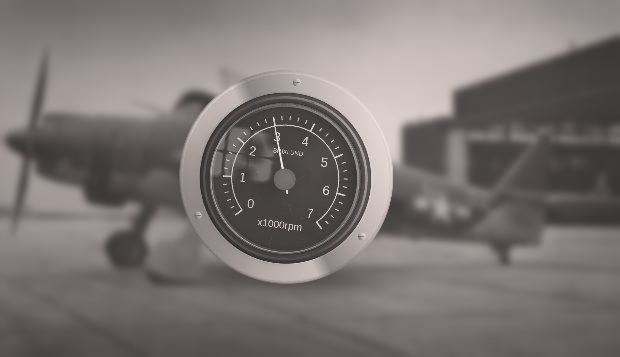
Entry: 3000 rpm
